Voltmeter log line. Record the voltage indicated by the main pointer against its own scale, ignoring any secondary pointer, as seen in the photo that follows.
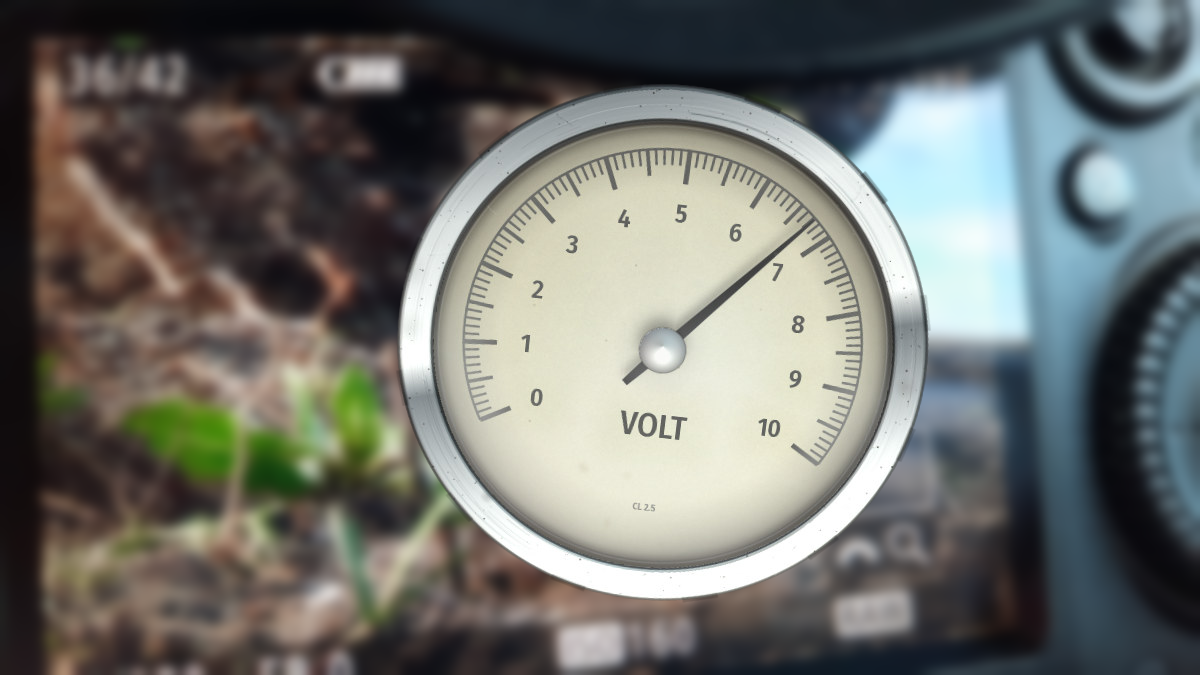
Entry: 6.7 V
